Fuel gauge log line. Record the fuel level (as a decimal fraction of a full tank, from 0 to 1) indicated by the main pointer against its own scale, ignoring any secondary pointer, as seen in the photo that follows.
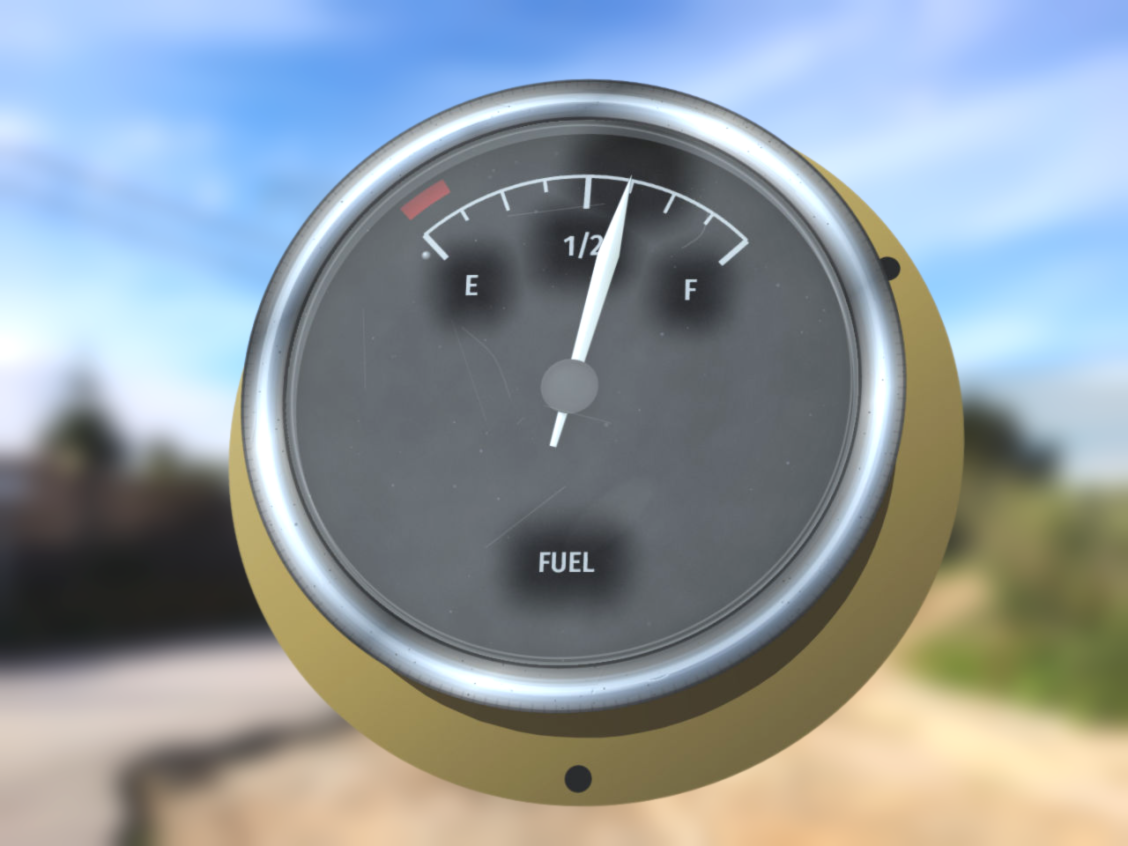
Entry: 0.625
